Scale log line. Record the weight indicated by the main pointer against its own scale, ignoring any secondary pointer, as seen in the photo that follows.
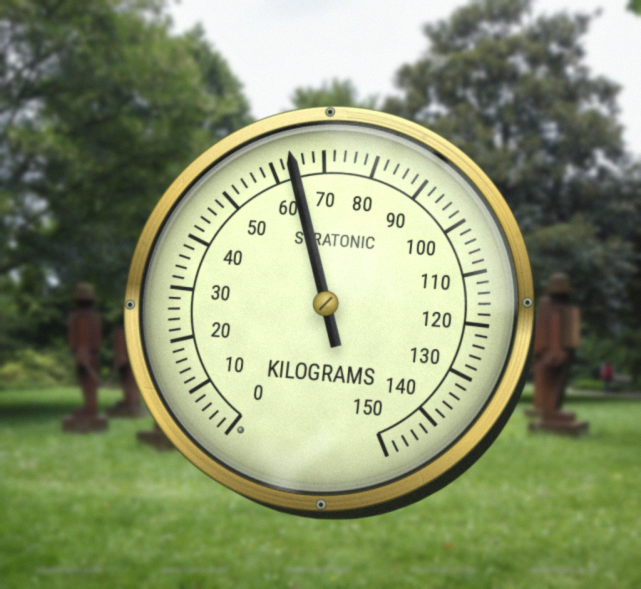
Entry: 64 kg
